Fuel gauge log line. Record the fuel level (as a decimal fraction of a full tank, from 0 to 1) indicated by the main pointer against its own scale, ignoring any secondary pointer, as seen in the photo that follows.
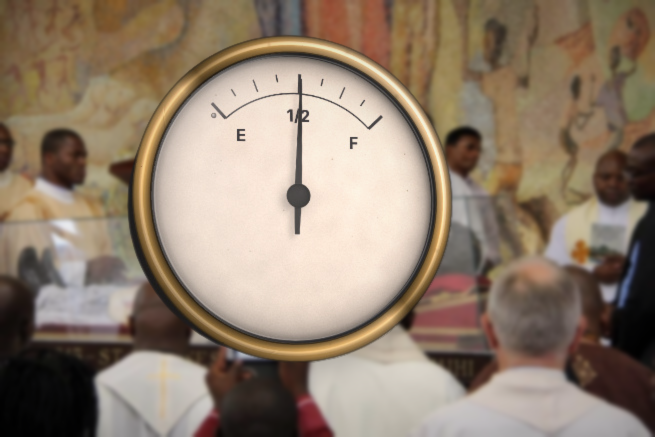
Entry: 0.5
